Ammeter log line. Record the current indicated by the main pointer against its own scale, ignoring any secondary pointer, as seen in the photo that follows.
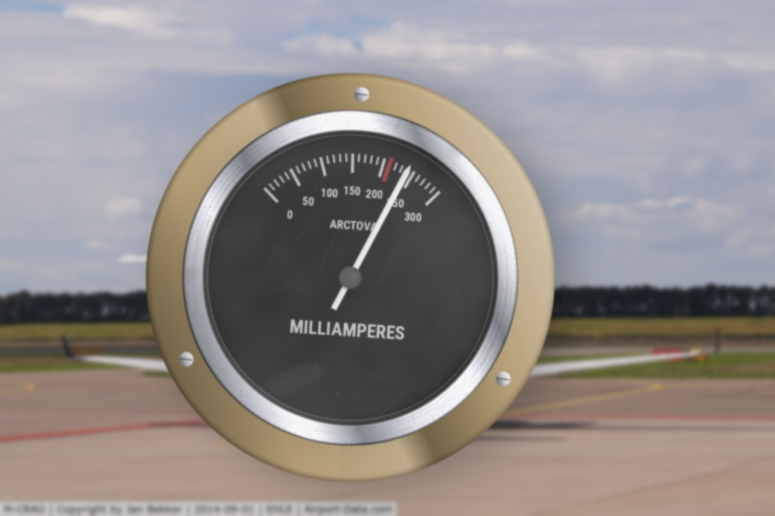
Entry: 240 mA
